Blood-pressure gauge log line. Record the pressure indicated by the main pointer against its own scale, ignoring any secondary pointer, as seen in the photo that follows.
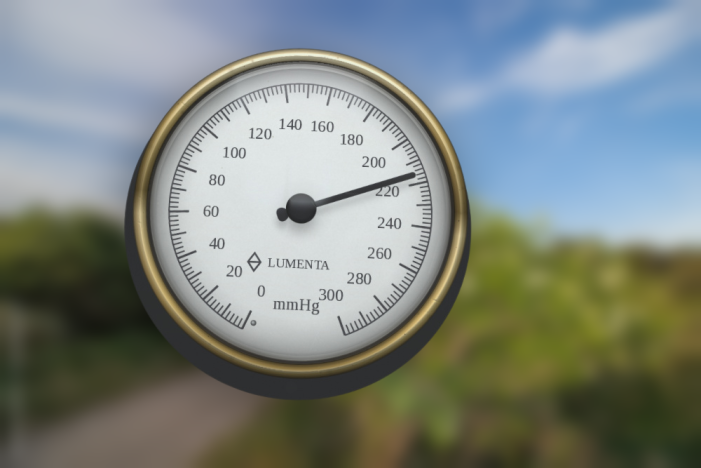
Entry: 216 mmHg
